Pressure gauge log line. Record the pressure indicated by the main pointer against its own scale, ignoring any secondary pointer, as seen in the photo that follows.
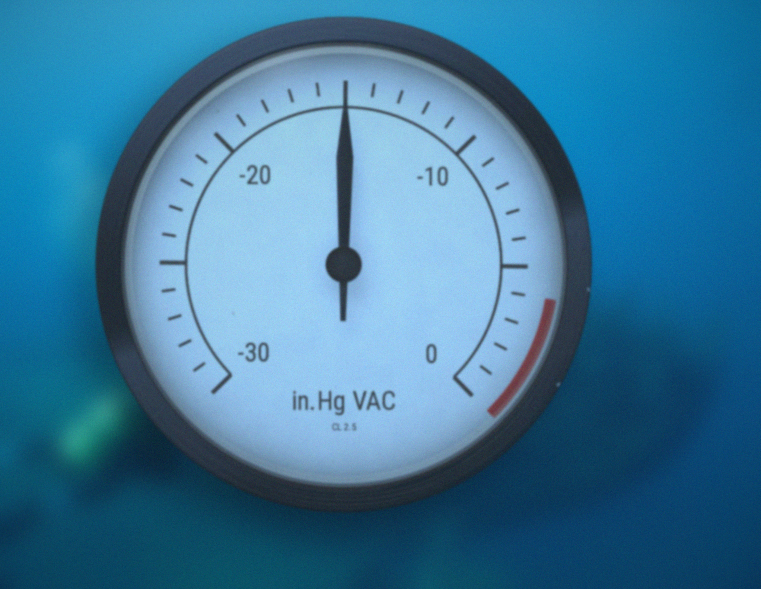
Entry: -15 inHg
